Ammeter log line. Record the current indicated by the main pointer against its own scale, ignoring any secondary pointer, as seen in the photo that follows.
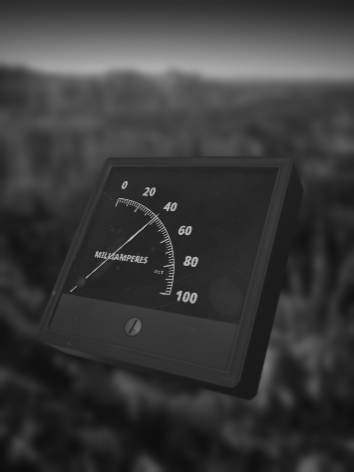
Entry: 40 mA
